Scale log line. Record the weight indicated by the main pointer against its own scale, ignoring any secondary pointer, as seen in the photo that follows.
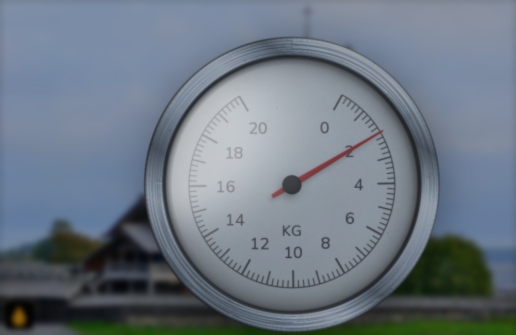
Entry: 2 kg
